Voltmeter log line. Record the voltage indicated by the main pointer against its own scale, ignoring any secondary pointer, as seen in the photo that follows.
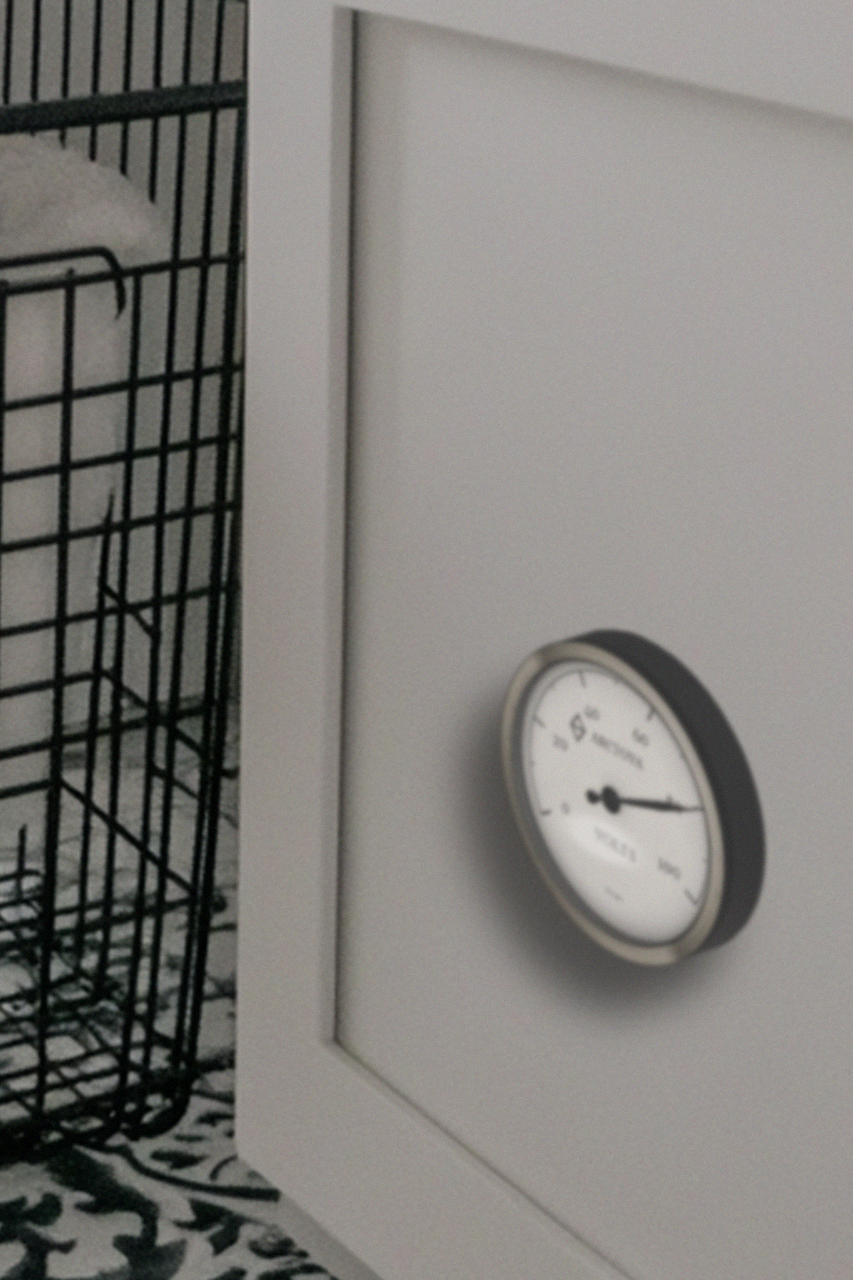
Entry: 80 V
